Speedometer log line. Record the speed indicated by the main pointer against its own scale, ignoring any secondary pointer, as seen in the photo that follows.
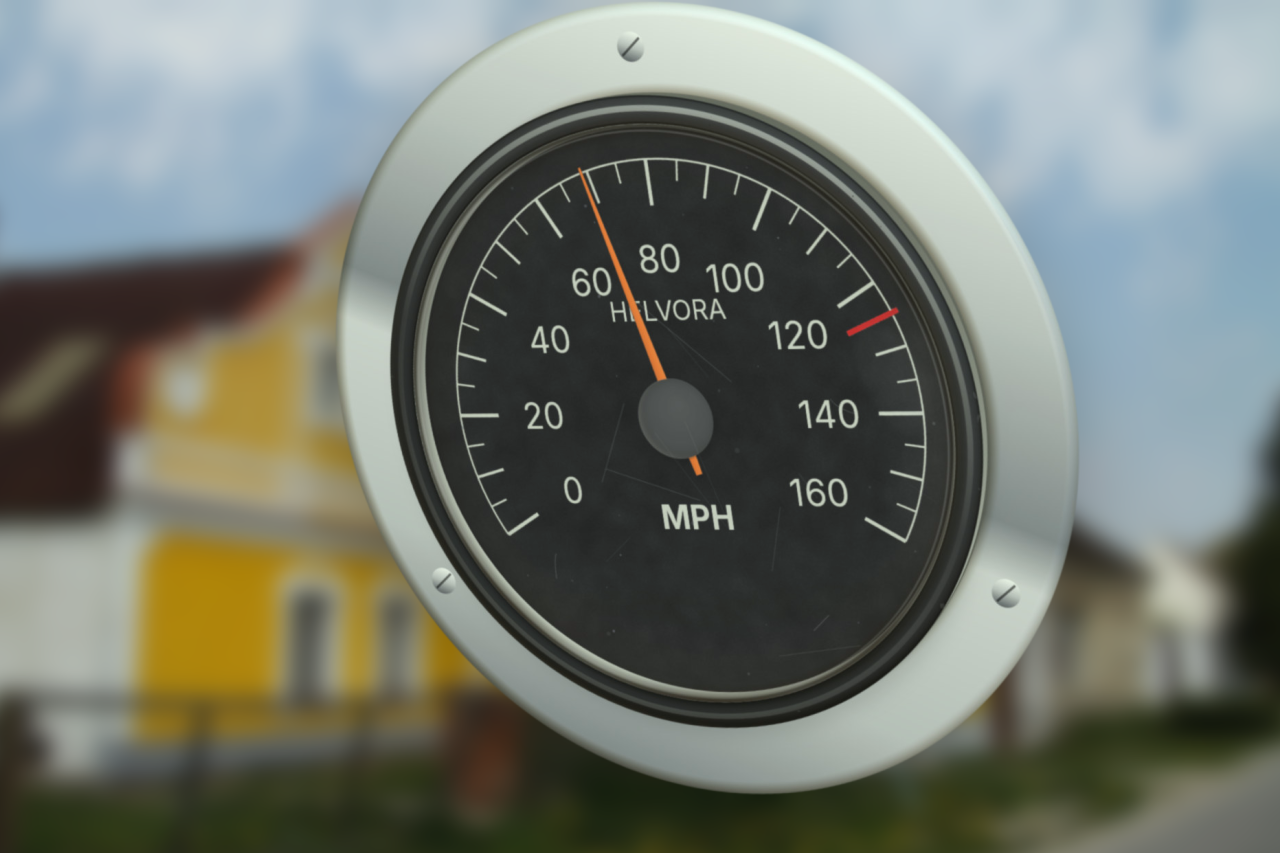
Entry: 70 mph
